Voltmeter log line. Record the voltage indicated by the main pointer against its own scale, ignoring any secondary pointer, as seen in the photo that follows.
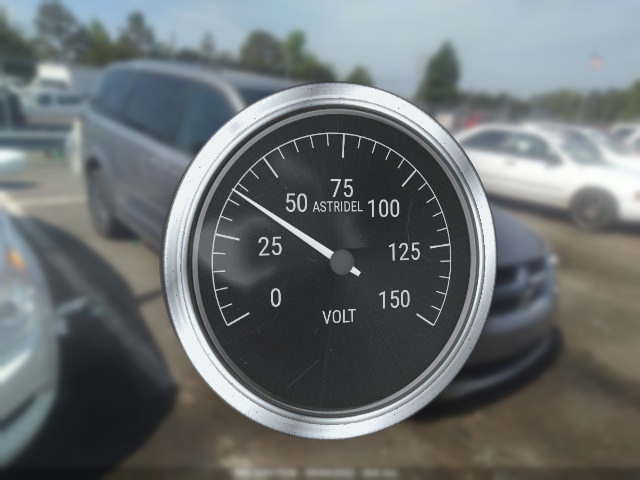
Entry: 37.5 V
